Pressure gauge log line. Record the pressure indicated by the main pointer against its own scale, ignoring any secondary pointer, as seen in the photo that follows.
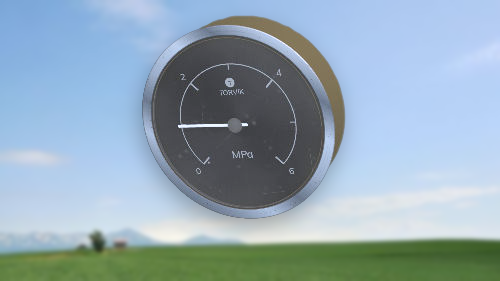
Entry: 1 MPa
